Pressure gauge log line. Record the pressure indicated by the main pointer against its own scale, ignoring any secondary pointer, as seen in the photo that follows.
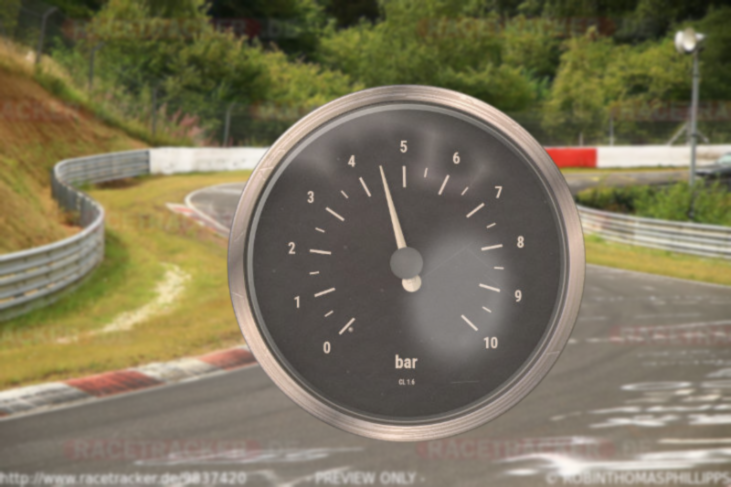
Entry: 4.5 bar
